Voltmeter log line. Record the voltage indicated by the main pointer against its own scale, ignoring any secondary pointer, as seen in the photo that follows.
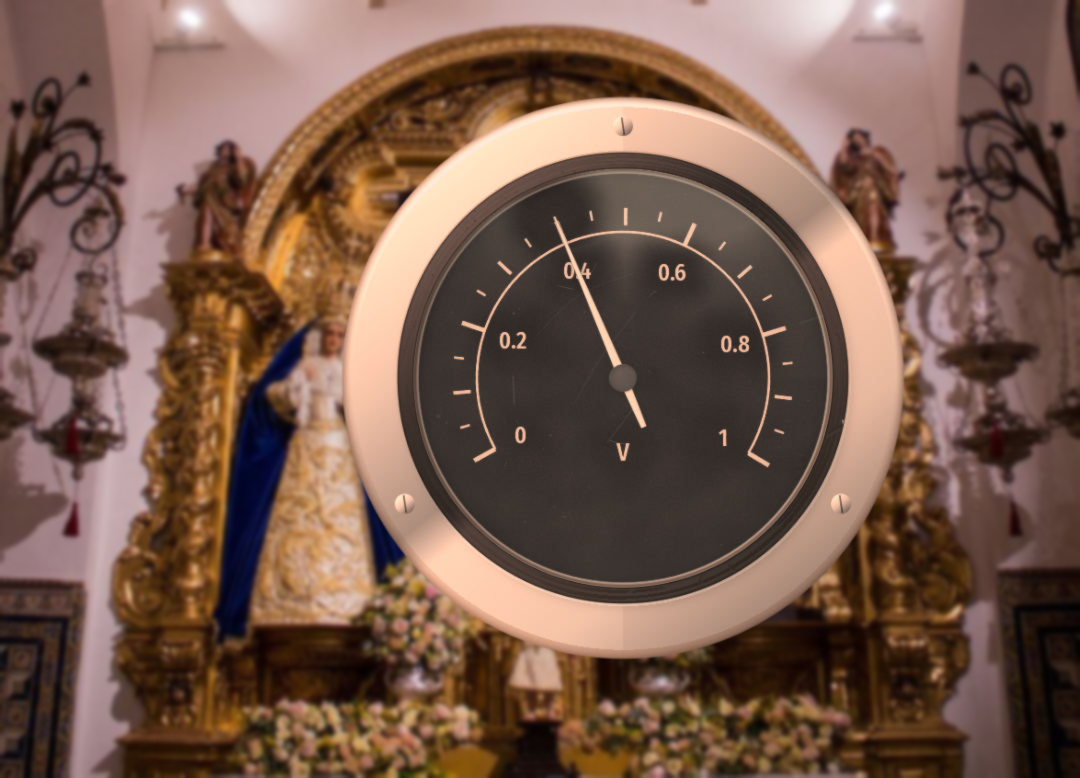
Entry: 0.4 V
